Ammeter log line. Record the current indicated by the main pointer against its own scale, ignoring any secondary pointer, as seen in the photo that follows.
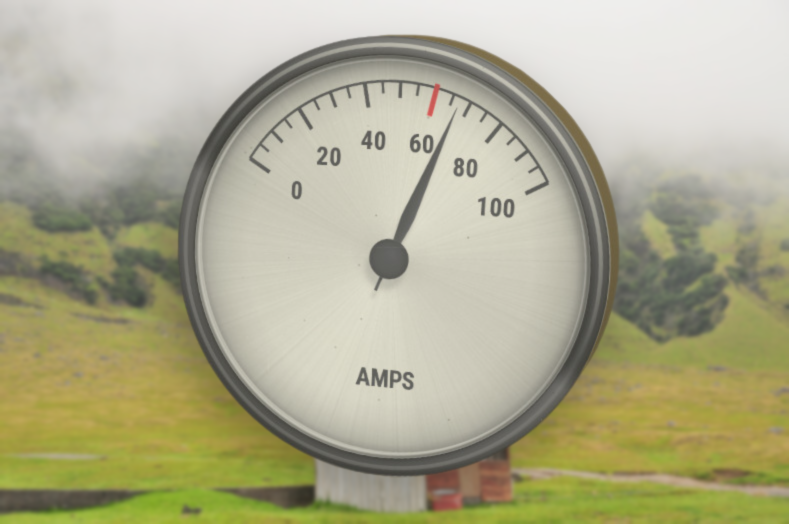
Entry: 67.5 A
